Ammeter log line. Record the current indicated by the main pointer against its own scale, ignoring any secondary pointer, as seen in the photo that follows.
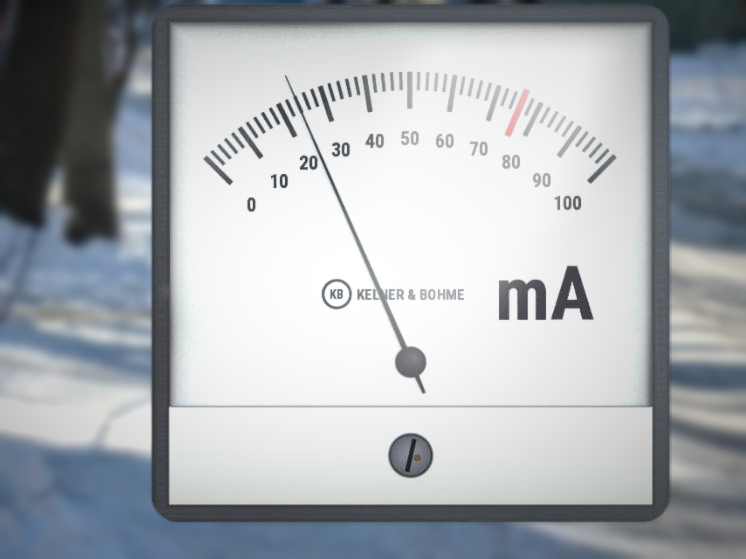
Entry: 24 mA
